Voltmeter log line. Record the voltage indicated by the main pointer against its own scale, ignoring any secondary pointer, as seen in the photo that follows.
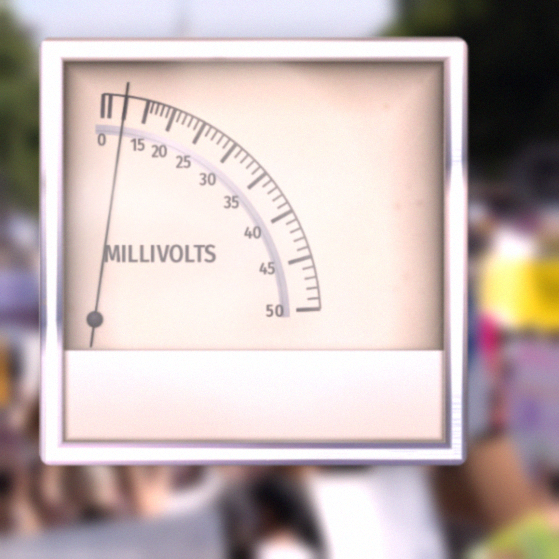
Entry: 10 mV
